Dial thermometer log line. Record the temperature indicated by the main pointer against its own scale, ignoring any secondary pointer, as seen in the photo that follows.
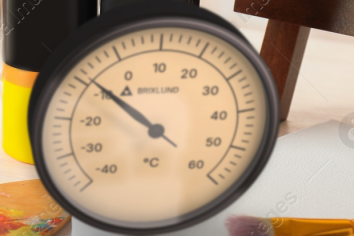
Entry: -8 °C
